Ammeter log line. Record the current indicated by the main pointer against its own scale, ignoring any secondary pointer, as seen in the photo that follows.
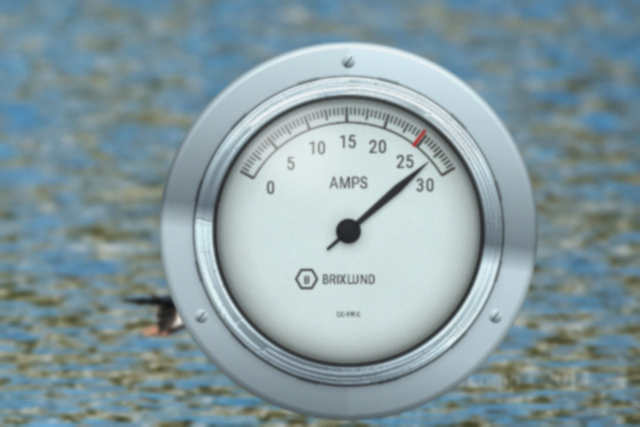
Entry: 27.5 A
